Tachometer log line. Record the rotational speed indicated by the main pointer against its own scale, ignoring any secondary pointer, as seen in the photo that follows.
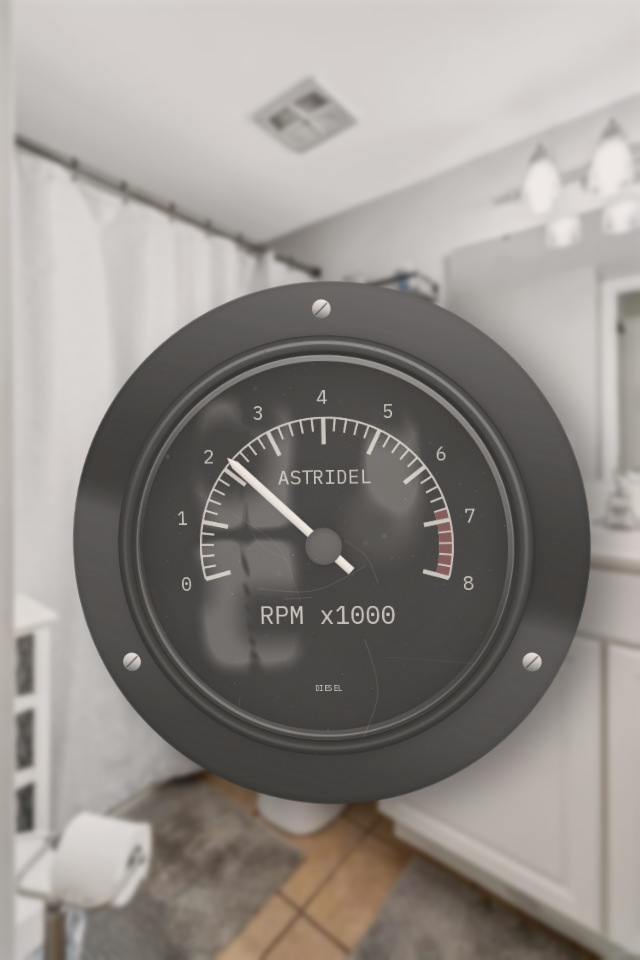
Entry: 2200 rpm
